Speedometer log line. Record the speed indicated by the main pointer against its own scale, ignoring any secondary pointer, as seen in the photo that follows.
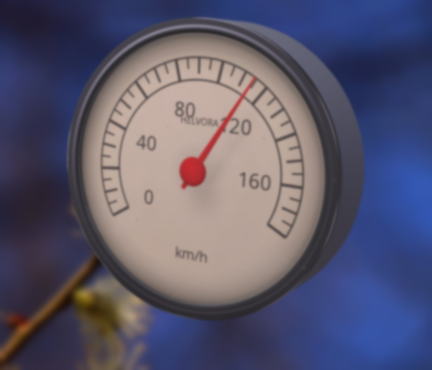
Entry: 115 km/h
